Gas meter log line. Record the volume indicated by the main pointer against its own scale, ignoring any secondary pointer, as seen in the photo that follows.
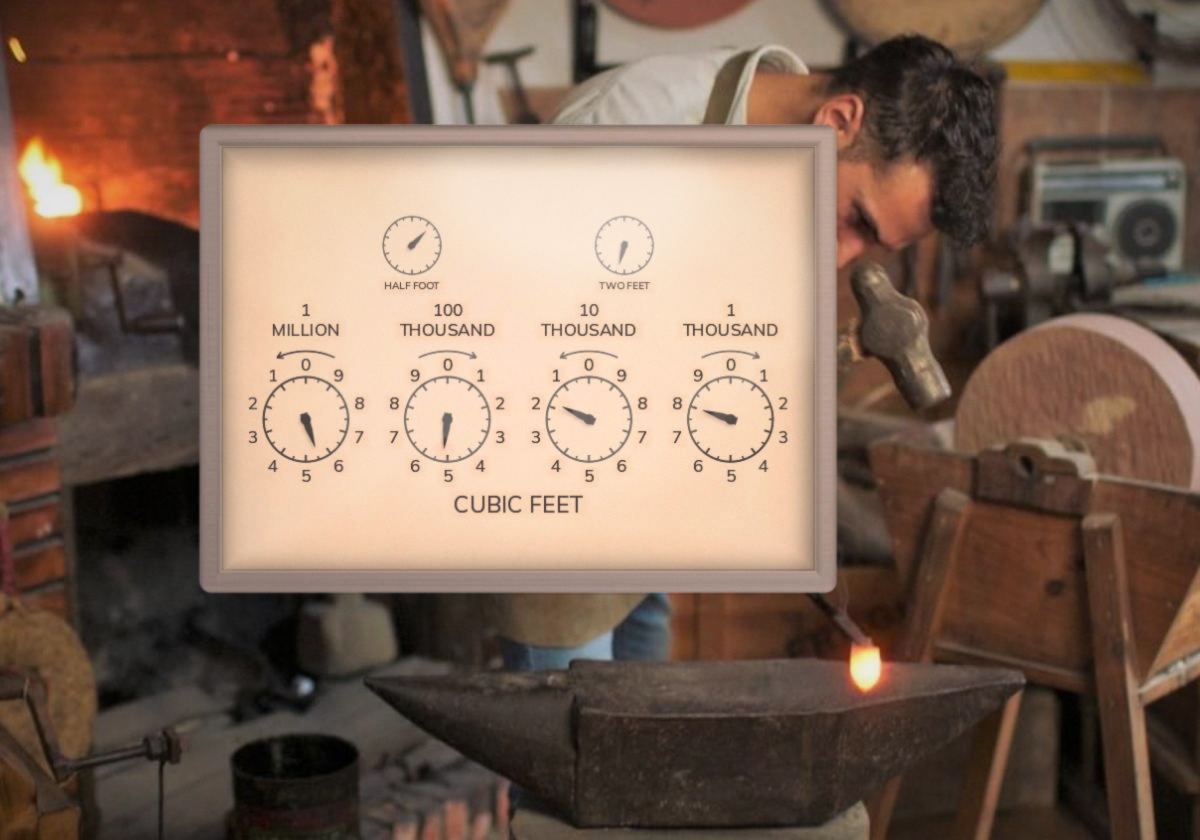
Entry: 551800 ft³
